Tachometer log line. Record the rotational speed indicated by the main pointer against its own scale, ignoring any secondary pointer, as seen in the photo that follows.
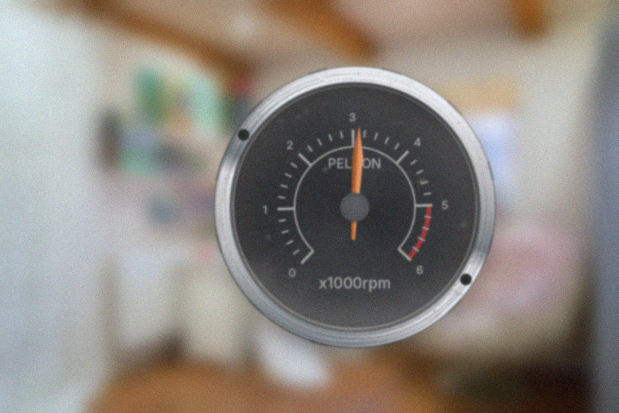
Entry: 3100 rpm
